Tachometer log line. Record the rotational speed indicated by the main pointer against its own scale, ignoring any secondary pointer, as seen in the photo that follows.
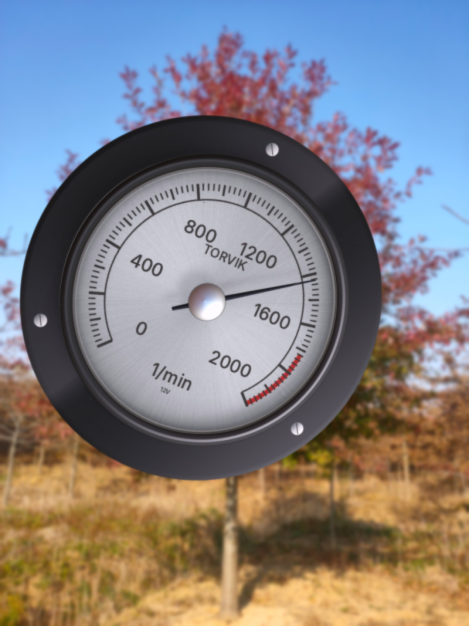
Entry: 1420 rpm
